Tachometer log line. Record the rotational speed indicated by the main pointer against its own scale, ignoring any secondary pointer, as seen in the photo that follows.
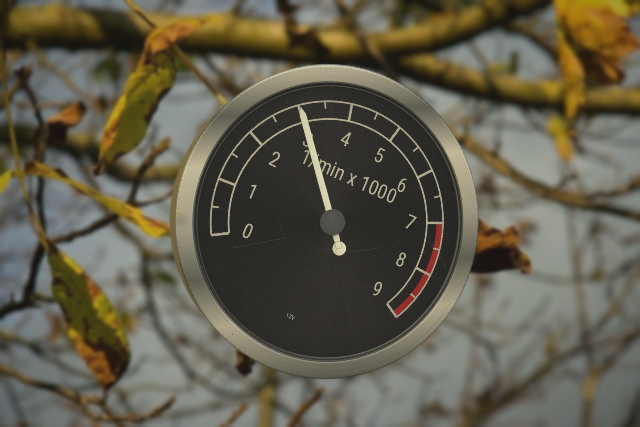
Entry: 3000 rpm
